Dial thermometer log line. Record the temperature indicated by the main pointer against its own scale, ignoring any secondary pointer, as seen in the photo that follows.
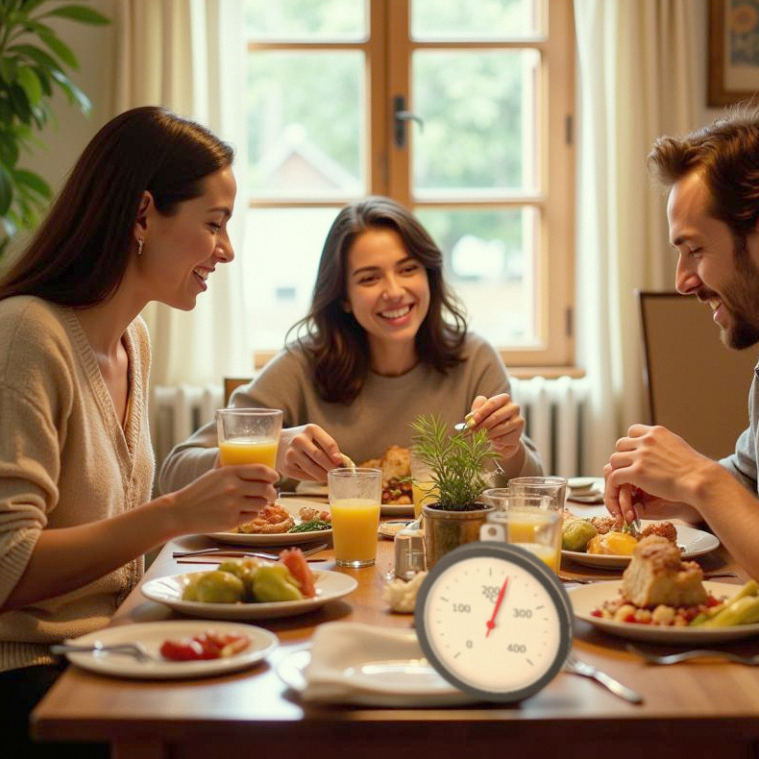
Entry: 230 °C
